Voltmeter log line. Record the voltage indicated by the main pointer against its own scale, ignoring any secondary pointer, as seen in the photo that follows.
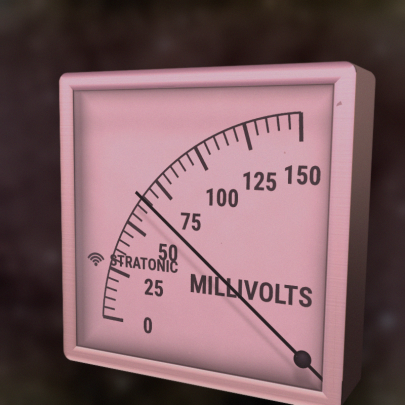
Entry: 65 mV
